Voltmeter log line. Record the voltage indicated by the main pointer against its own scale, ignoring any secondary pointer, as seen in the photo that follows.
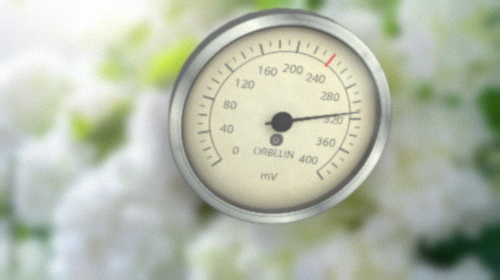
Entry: 310 mV
